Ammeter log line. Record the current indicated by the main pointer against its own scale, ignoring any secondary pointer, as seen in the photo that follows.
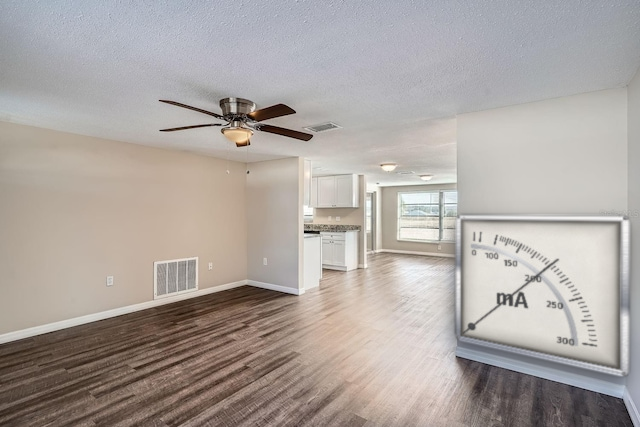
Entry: 200 mA
